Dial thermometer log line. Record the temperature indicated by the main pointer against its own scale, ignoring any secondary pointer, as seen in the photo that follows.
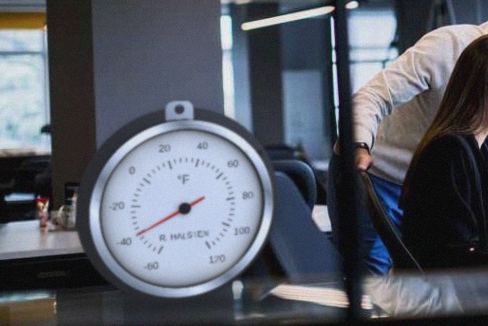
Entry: -40 °F
